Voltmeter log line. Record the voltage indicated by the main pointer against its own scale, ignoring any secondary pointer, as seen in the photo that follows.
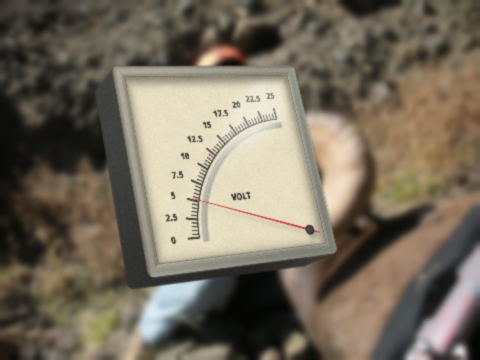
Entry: 5 V
